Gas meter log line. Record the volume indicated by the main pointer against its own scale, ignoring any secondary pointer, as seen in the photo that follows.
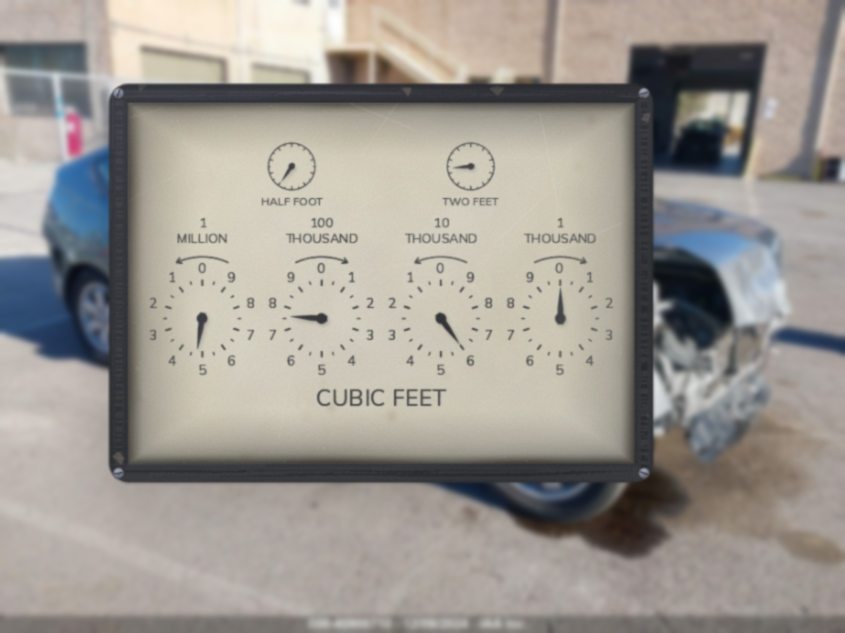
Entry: 476000 ft³
